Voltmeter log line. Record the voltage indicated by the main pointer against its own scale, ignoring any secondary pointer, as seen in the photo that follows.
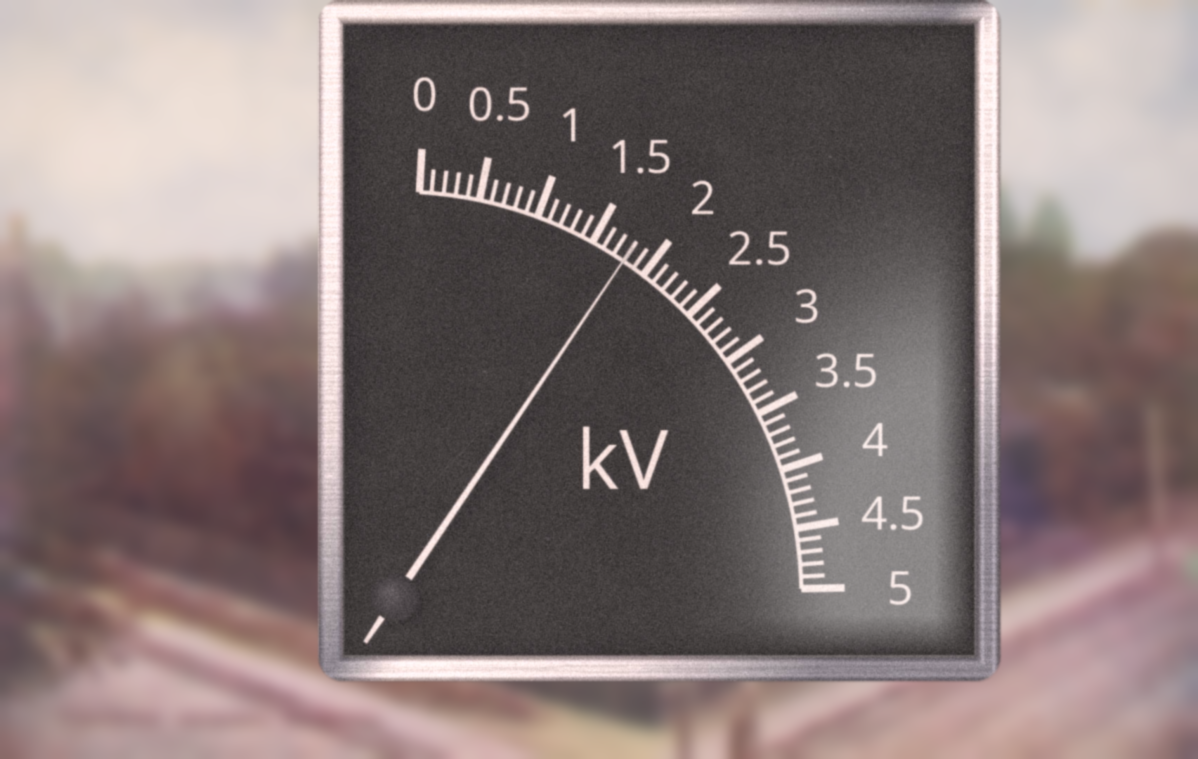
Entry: 1.8 kV
